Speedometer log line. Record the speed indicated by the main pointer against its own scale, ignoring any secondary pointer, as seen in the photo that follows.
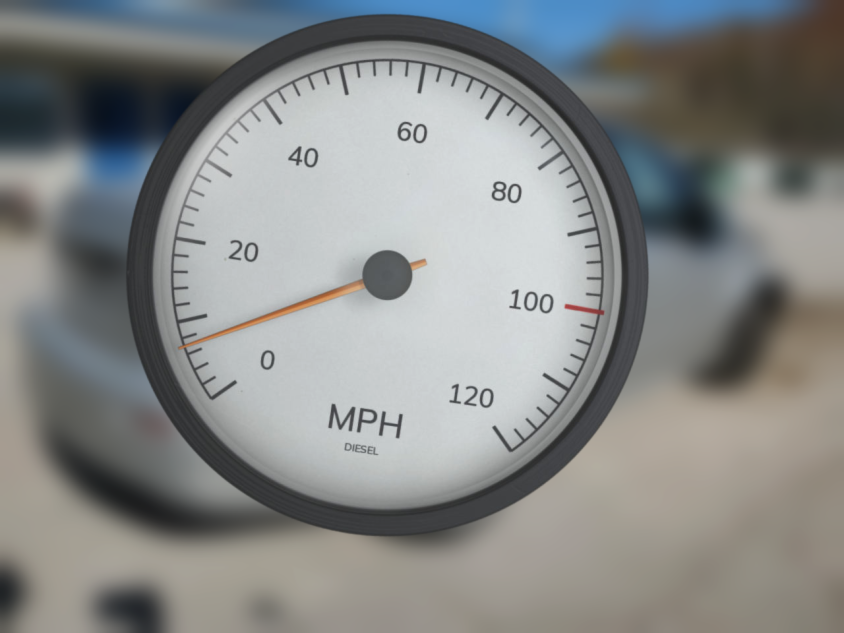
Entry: 7 mph
